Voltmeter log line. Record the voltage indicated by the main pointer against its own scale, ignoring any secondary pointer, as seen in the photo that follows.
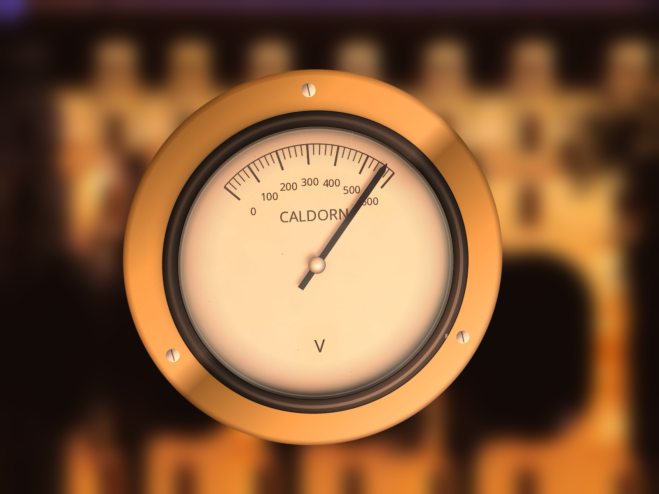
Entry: 560 V
